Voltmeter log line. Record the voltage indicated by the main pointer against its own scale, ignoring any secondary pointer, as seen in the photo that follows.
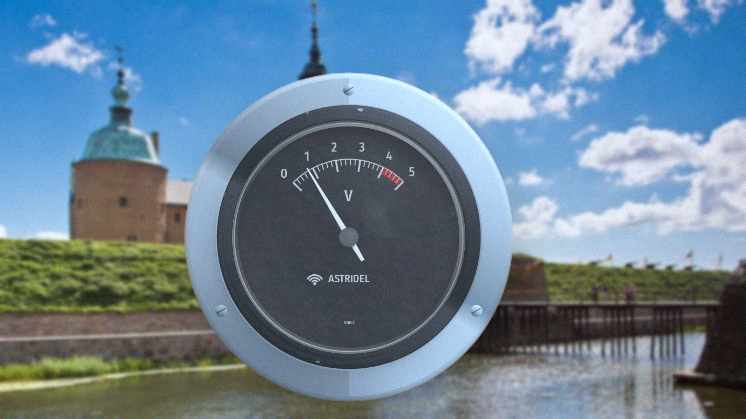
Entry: 0.8 V
